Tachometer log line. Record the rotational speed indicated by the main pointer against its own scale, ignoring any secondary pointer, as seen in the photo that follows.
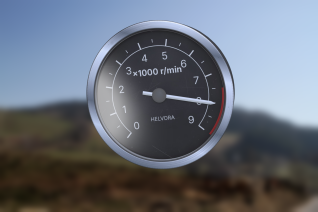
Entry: 8000 rpm
